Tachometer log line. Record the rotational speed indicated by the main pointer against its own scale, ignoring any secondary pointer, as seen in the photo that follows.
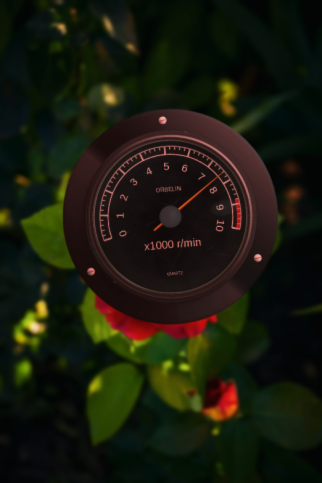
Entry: 7600 rpm
